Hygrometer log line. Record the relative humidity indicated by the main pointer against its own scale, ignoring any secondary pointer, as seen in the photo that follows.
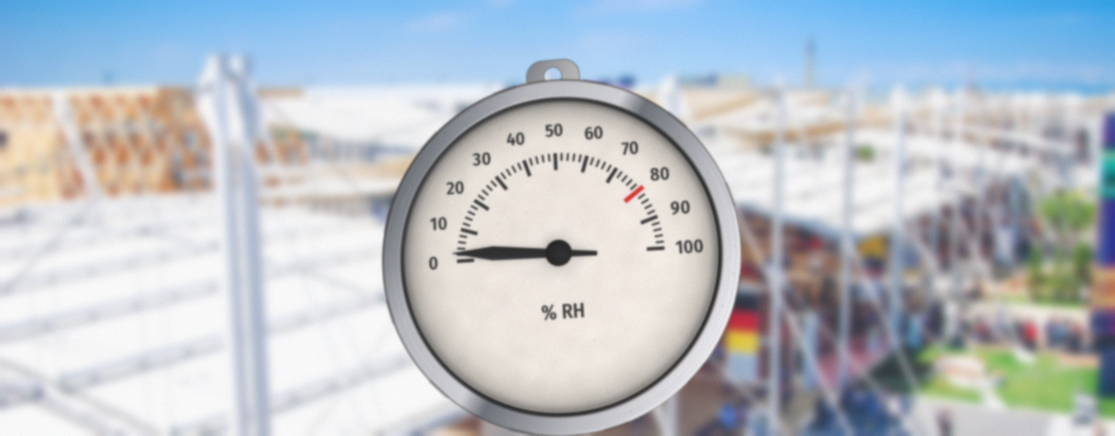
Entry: 2 %
